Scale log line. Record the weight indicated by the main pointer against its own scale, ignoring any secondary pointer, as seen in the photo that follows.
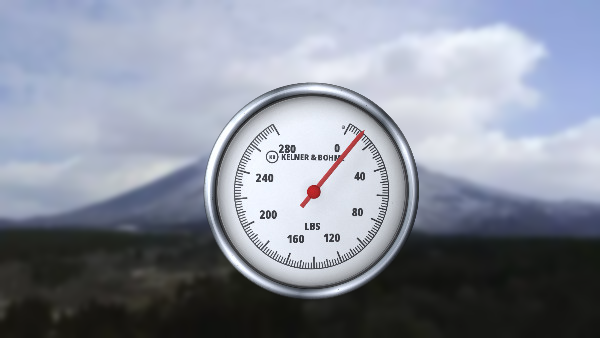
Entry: 10 lb
